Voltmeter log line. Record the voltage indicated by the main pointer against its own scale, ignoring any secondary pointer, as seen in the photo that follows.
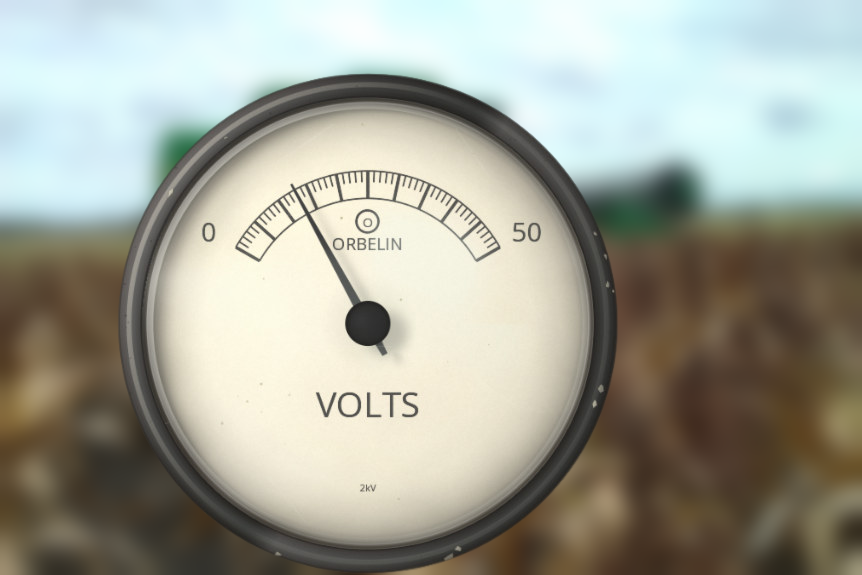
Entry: 13 V
